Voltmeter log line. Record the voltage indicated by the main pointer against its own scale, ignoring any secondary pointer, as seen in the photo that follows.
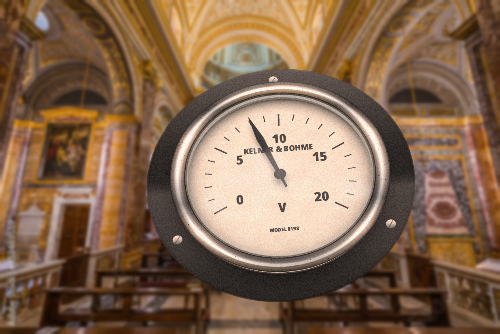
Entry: 8 V
